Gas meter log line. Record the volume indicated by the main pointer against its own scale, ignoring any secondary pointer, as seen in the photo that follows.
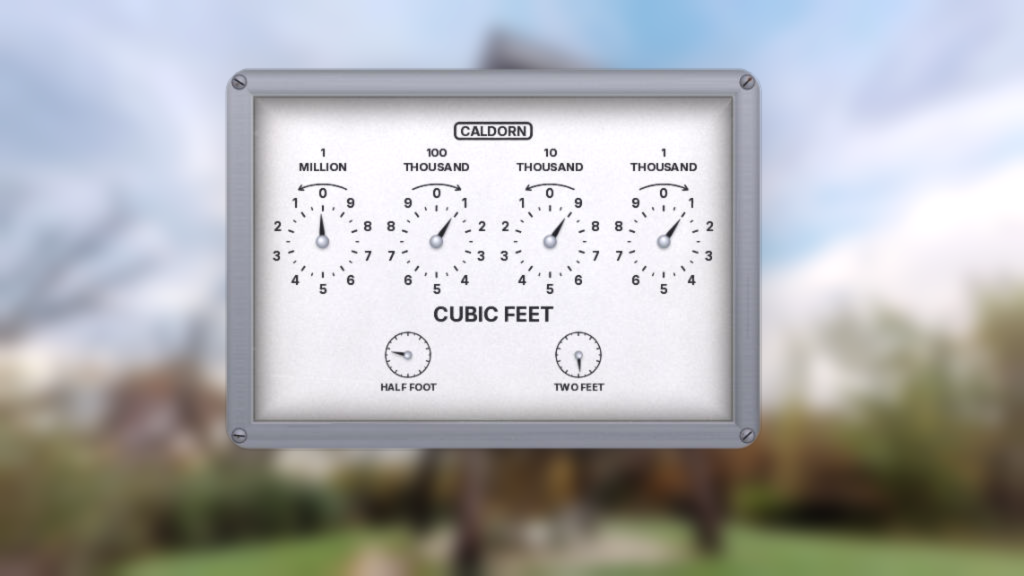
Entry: 9100 ft³
